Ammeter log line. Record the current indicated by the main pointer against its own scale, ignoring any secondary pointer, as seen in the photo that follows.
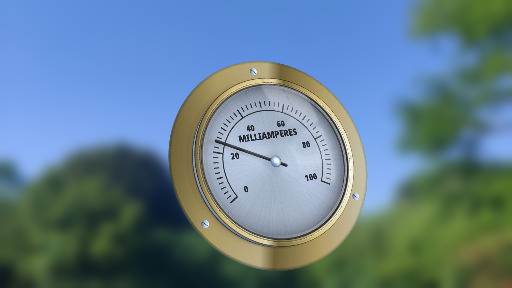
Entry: 24 mA
